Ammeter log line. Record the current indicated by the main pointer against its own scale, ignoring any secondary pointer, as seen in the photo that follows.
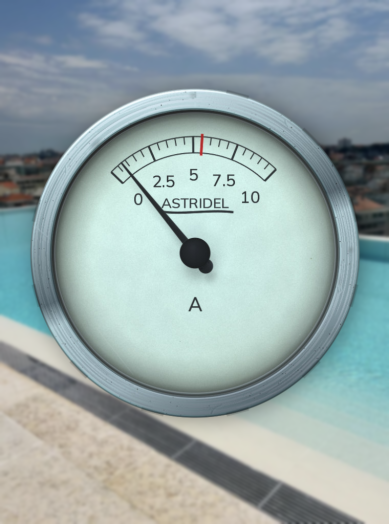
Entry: 0.75 A
